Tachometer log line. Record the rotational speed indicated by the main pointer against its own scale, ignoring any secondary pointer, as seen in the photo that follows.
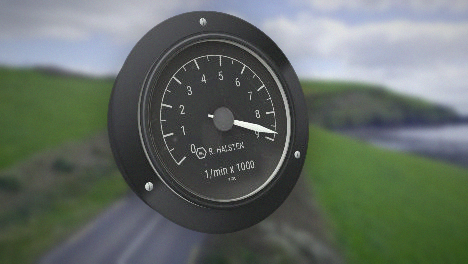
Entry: 8750 rpm
